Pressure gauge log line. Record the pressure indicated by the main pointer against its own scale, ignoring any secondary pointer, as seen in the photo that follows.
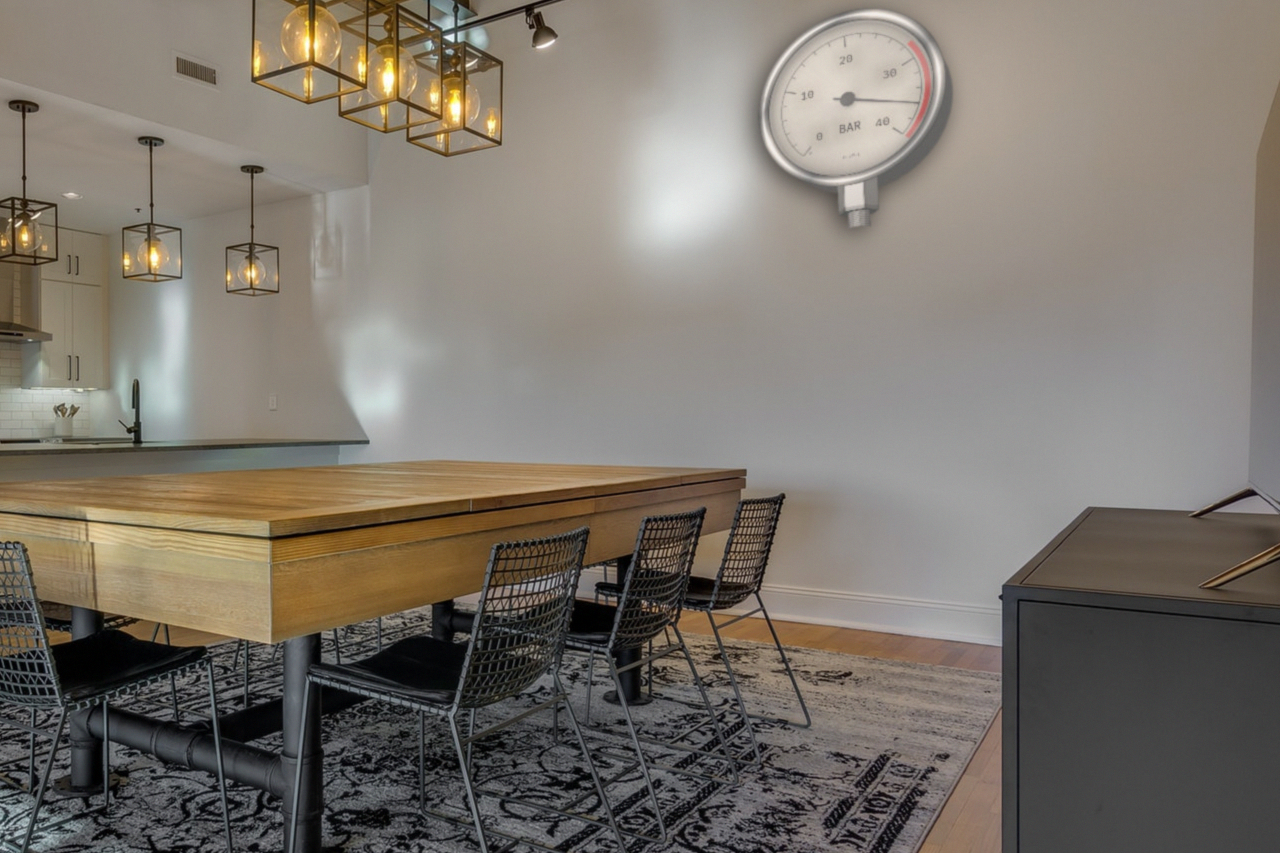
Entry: 36 bar
